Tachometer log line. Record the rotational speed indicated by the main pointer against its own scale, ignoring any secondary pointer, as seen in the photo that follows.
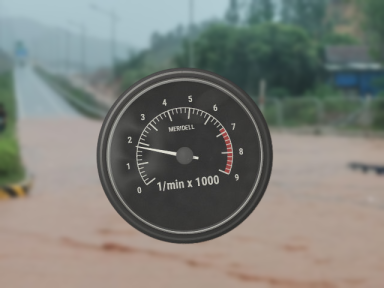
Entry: 1800 rpm
